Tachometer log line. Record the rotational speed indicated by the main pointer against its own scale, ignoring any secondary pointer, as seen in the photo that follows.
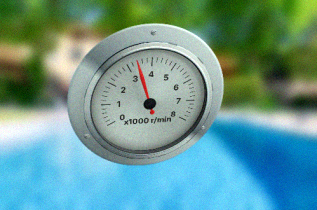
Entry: 3400 rpm
